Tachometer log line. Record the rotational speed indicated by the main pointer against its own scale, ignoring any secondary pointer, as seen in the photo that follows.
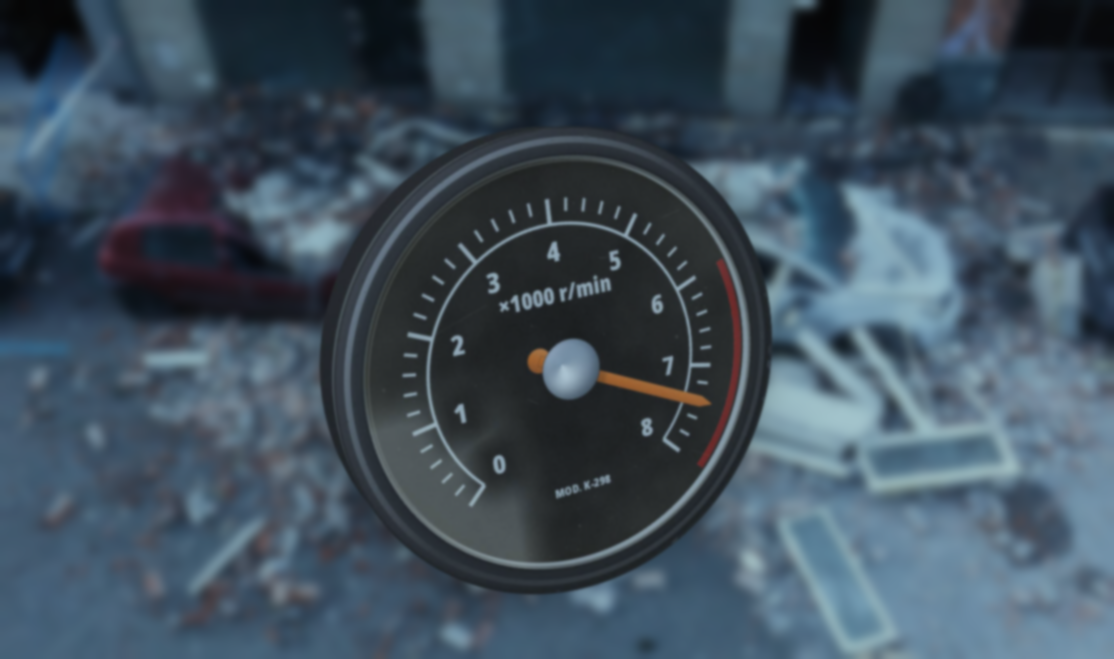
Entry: 7400 rpm
